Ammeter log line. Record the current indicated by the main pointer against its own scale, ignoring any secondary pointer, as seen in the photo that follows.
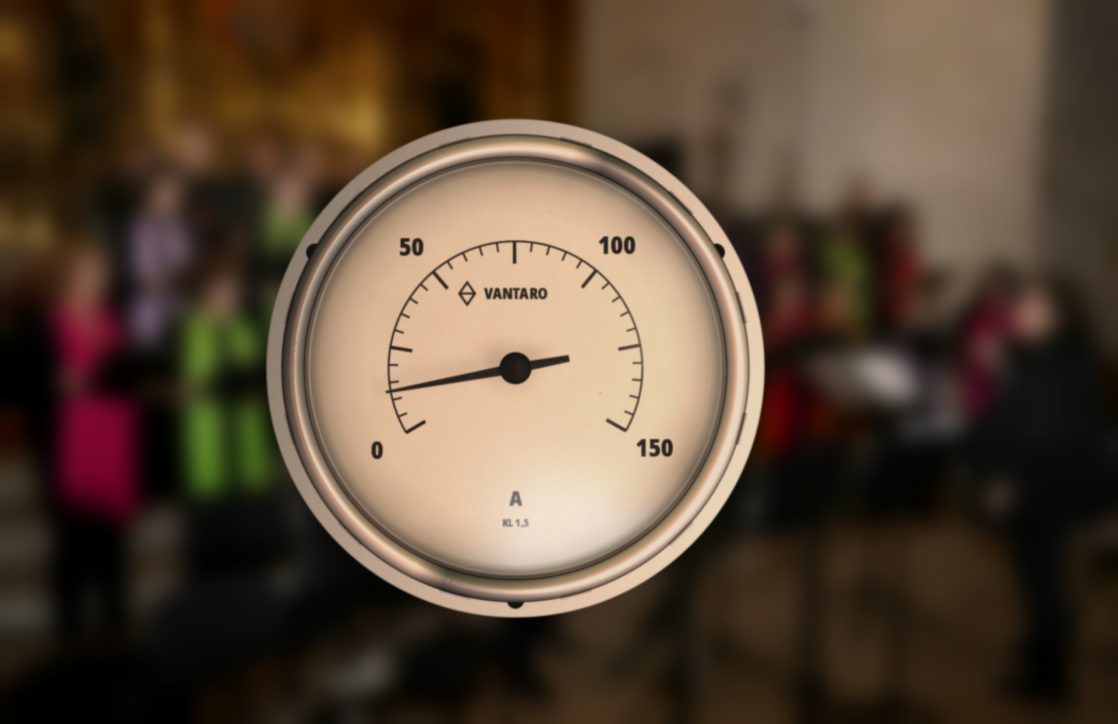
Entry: 12.5 A
